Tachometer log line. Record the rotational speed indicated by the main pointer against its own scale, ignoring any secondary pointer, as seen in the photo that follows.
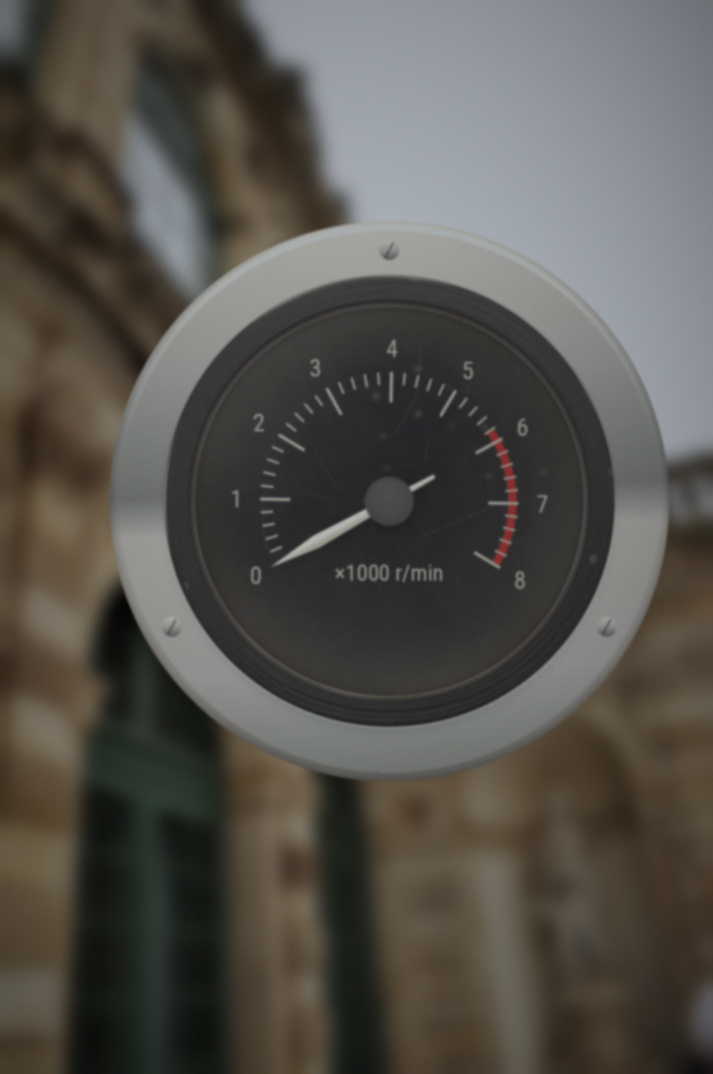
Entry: 0 rpm
